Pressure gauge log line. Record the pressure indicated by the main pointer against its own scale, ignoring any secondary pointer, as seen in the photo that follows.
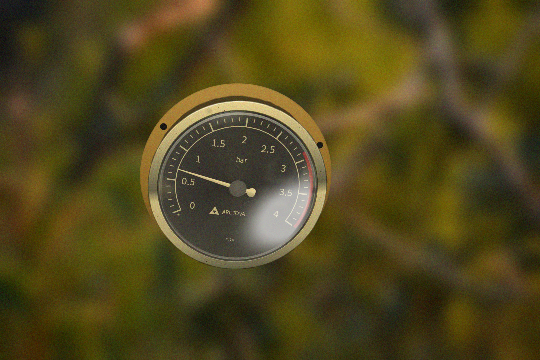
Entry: 0.7 bar
